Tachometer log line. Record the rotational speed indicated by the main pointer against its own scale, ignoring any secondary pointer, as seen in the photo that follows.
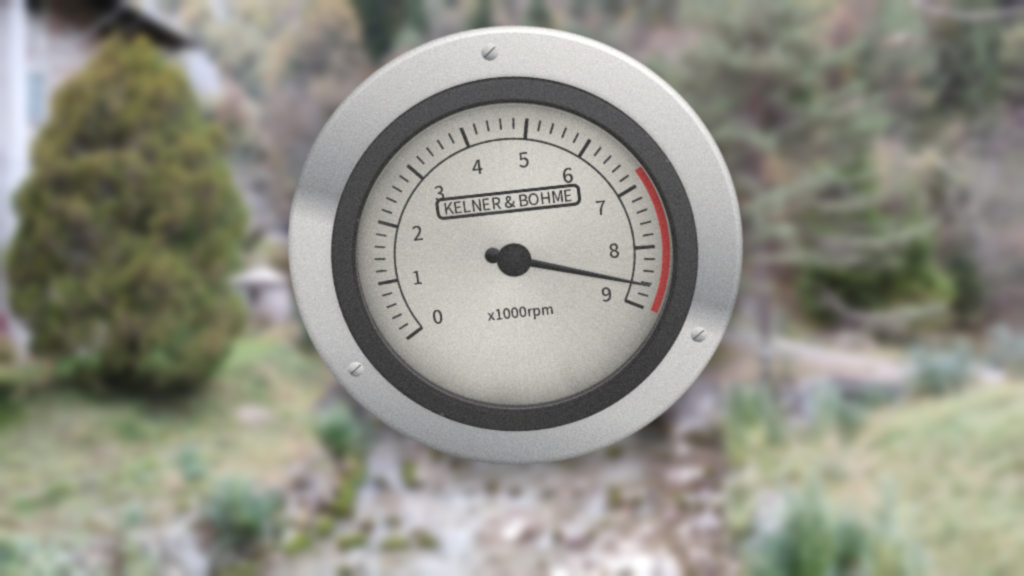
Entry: 8600 rpm
